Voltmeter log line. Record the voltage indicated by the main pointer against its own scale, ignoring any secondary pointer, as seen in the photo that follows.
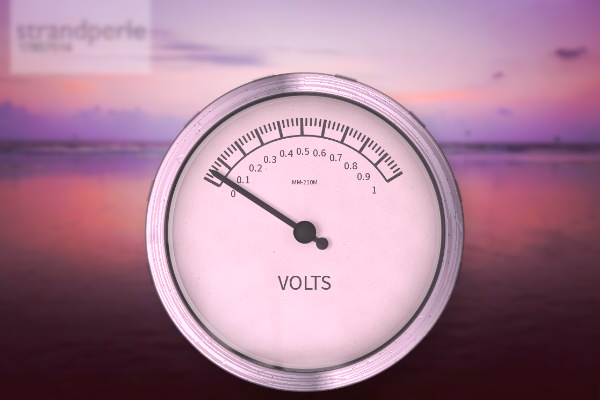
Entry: 0.04 V
